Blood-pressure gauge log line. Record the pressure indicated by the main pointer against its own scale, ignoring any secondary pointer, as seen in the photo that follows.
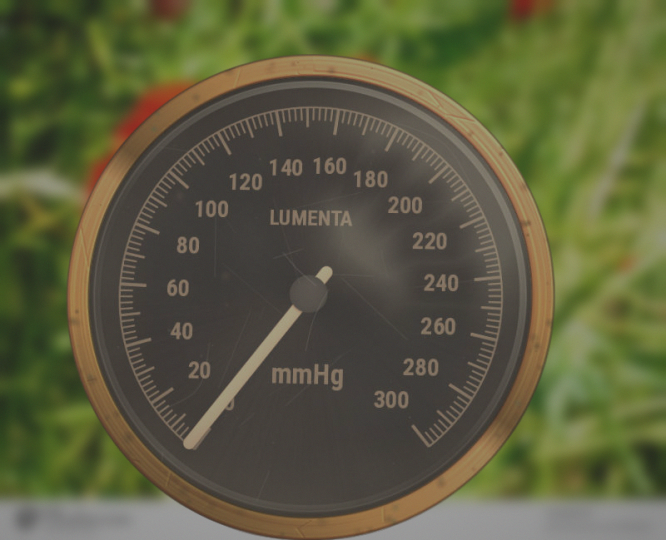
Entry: 2 mmHg
